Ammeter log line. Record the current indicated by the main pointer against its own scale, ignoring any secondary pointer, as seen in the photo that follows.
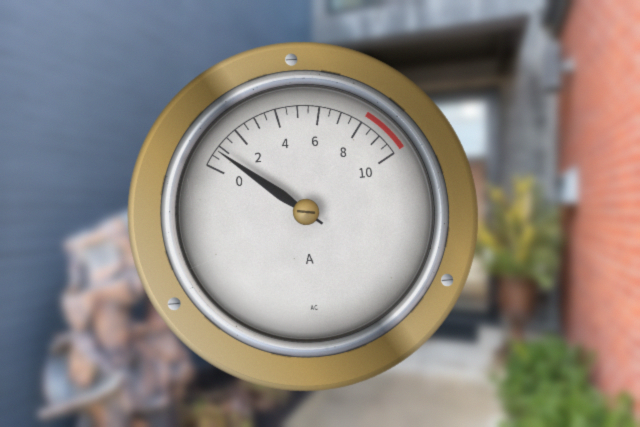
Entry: 0.75 A
